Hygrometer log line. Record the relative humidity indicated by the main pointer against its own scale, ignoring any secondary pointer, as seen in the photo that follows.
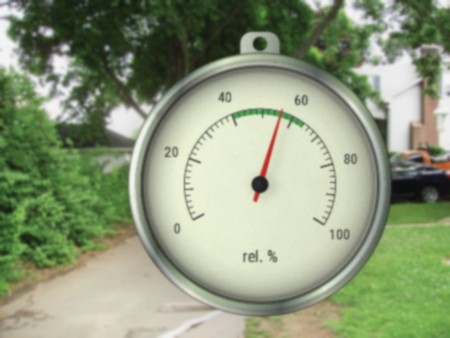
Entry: 56 %
